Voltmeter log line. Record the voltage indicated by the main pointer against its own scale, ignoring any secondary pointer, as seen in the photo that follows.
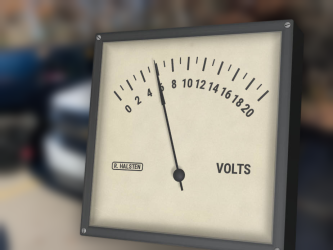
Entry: 6 V
